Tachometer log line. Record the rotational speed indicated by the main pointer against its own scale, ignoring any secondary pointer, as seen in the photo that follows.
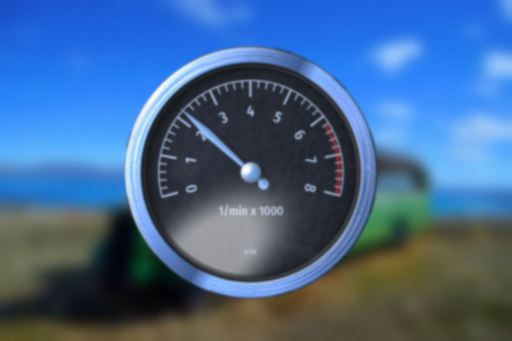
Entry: 2200 rpm
